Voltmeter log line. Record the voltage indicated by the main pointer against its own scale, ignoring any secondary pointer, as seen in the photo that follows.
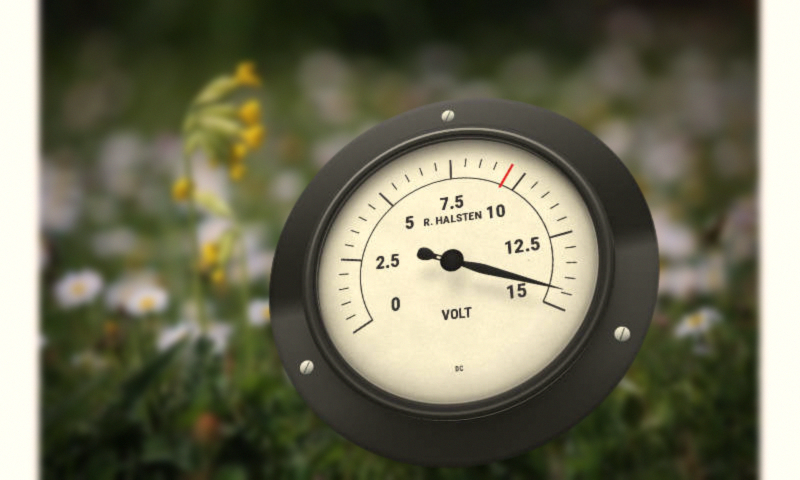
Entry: 14.5 V
